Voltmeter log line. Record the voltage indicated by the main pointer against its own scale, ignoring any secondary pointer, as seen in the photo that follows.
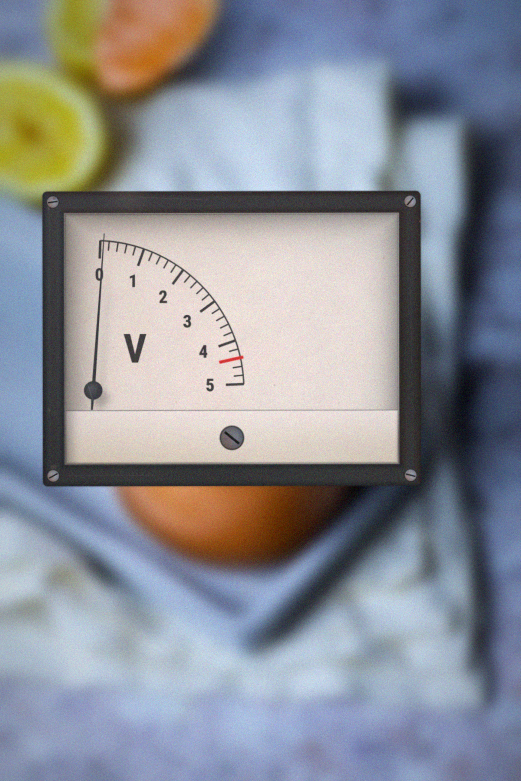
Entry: 0.1 V
